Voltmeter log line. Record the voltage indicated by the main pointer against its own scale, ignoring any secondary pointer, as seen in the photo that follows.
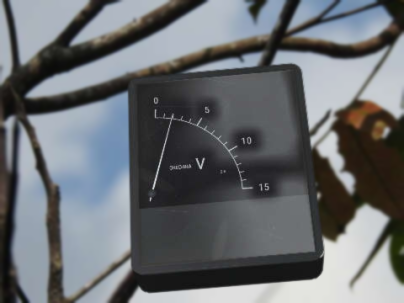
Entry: 2 V
